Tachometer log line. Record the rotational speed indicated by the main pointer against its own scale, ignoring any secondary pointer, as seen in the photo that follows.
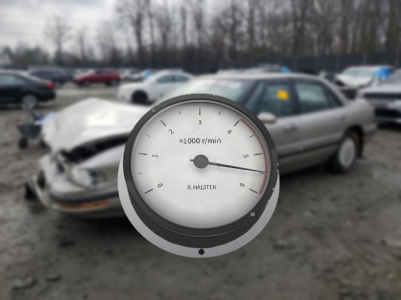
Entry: 5500 rpm
